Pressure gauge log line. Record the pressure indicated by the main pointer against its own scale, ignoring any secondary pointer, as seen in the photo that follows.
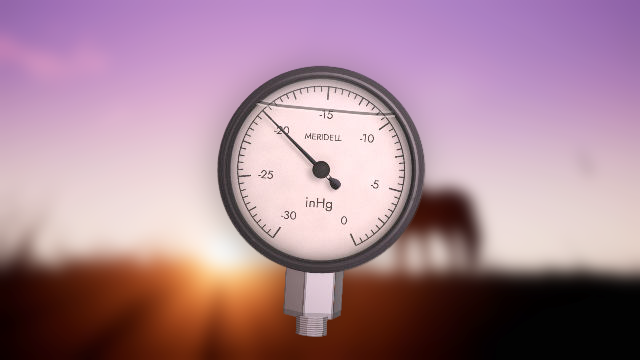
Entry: -20 inHg
